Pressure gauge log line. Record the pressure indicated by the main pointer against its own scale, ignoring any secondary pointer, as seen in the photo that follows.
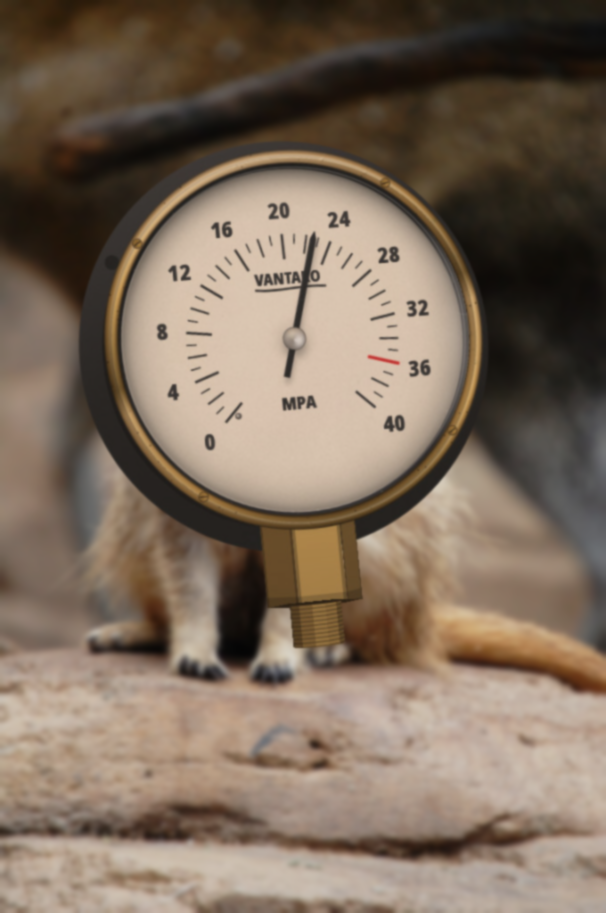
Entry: 22.5 MPa
